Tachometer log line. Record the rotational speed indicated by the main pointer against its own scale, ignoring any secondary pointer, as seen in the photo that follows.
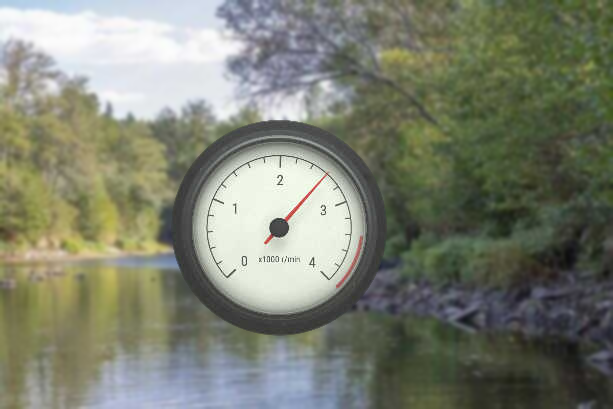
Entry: 2600 rpm
